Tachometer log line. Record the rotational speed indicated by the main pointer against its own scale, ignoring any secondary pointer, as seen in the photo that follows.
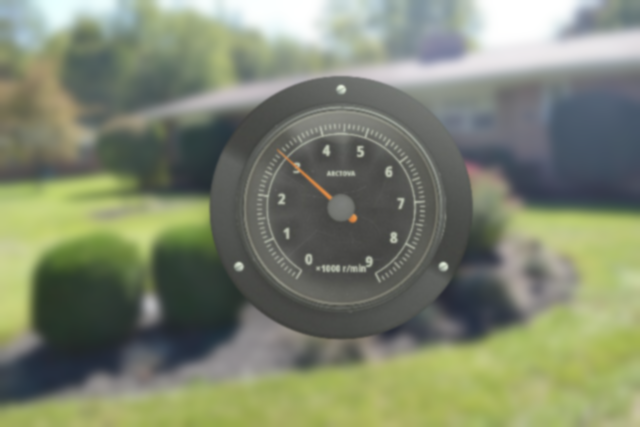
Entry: 3000 rpm
